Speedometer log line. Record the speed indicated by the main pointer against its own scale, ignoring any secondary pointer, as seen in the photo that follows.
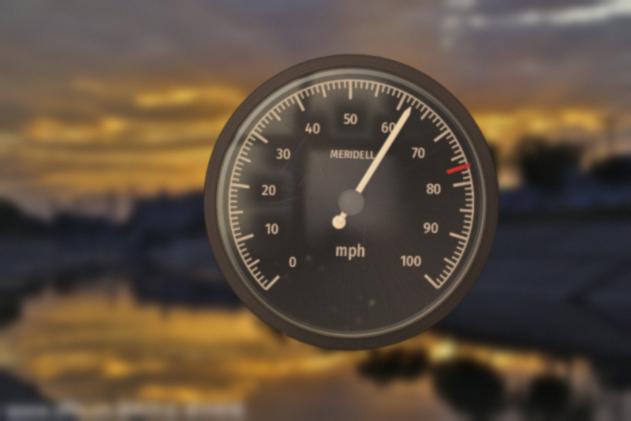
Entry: 62 mph
